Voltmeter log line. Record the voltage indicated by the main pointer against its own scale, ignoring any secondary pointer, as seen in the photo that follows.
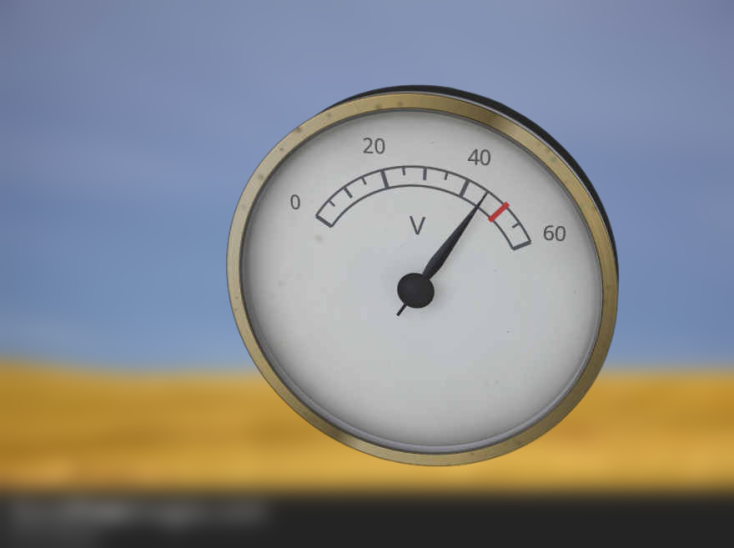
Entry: 45 V
